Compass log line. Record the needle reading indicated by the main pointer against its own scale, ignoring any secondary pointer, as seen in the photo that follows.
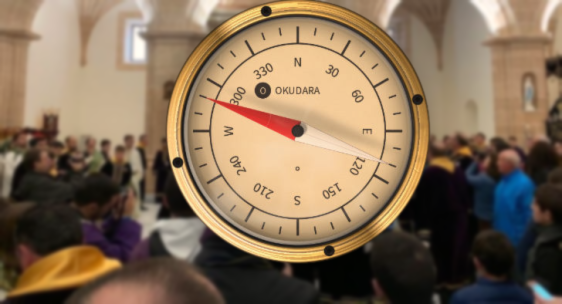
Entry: 290 °
